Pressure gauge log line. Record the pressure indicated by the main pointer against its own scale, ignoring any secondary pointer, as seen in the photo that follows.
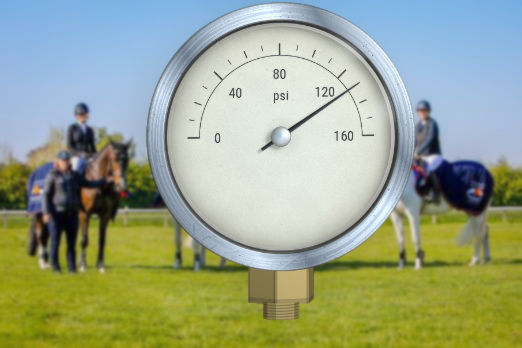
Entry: 130 psi
